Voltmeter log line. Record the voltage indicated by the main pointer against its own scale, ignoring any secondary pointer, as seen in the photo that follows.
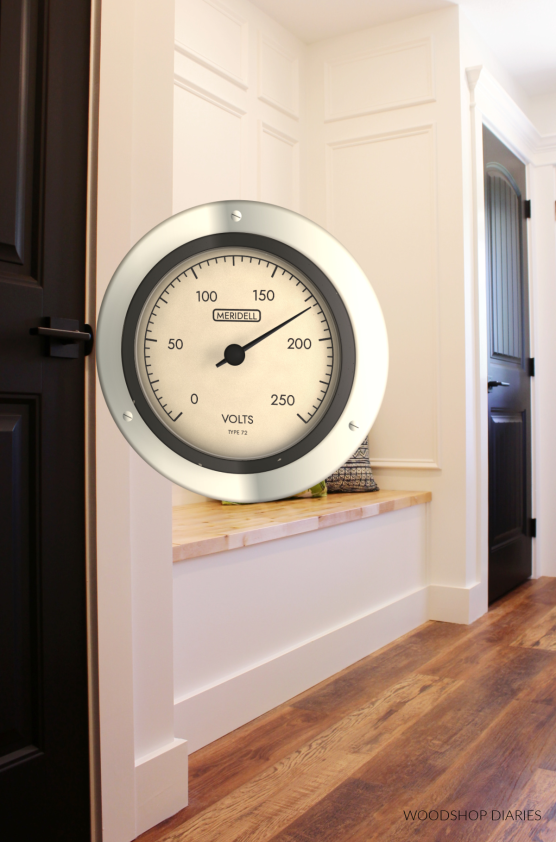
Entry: 180 V
